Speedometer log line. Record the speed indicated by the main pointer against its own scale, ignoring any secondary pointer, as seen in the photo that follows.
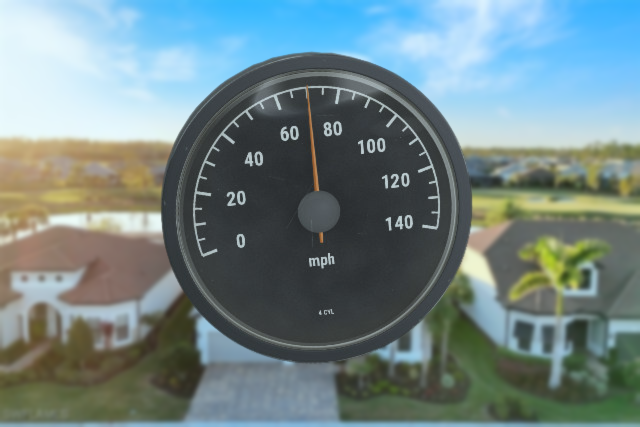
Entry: 70 mph
